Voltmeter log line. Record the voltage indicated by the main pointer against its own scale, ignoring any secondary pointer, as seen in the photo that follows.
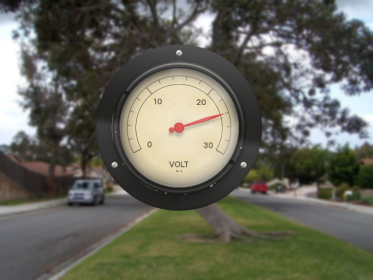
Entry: 24 V
